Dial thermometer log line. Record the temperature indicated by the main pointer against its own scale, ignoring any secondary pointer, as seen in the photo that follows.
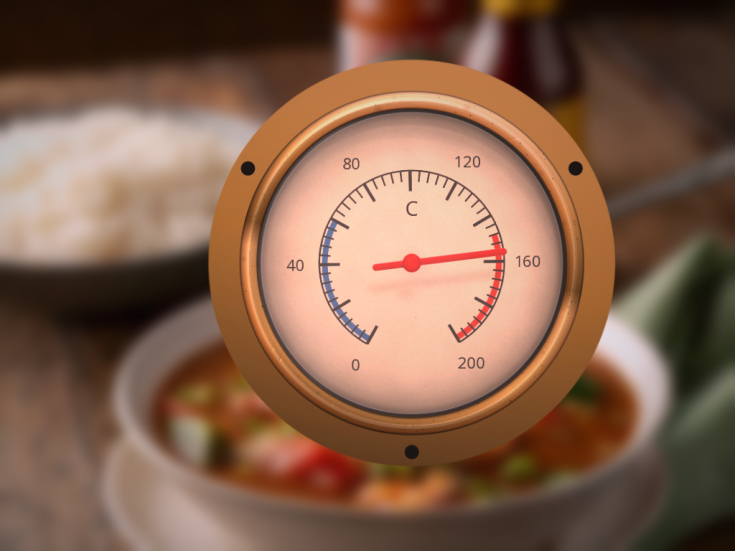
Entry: 156 °C
